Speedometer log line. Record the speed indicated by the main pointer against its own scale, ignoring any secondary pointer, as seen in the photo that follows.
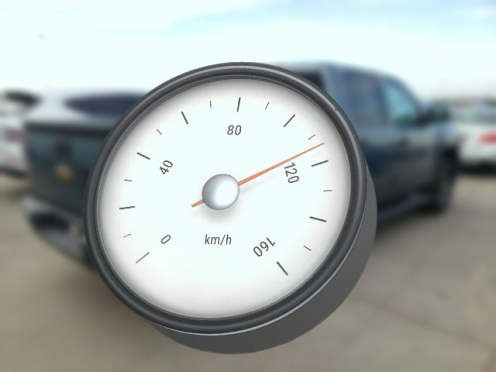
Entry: 115 km/h
